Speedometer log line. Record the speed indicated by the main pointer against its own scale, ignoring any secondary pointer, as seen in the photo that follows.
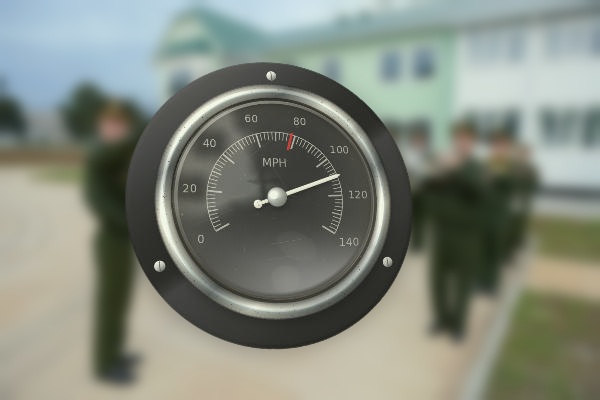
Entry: 110 mph
